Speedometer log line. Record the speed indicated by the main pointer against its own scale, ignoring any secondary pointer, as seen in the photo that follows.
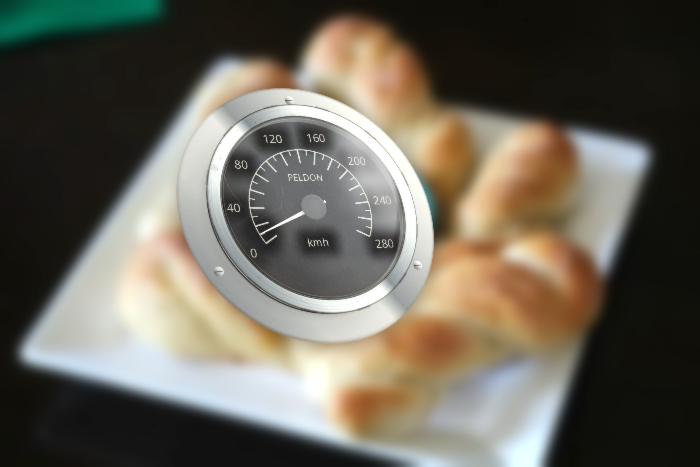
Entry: 10 km/h
